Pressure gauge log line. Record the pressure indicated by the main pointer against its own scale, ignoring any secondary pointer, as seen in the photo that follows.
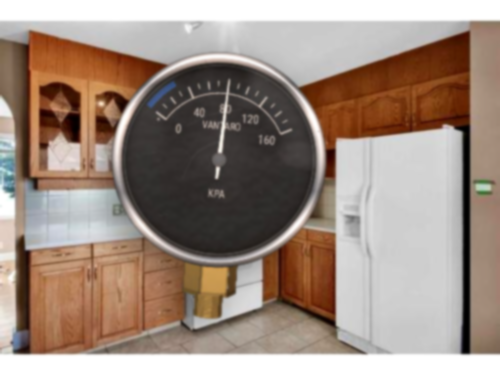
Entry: 80 kPa
